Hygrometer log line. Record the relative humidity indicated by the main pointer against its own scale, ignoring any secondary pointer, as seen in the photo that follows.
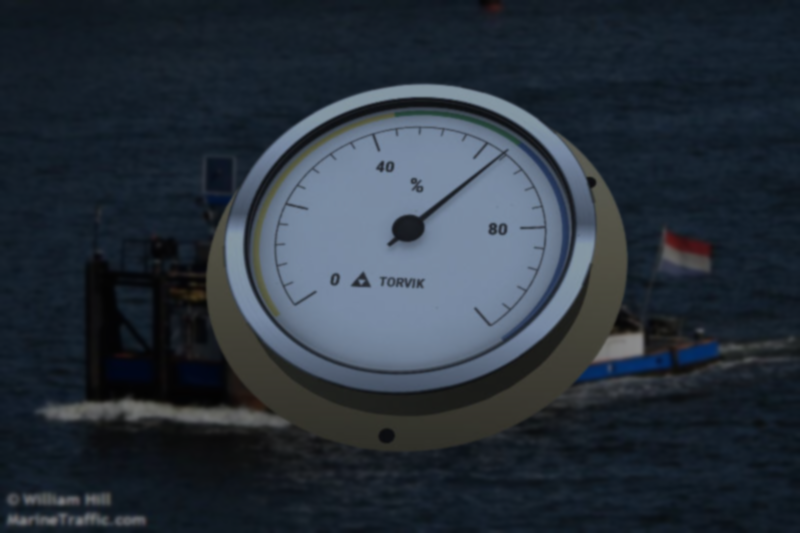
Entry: 64 %
